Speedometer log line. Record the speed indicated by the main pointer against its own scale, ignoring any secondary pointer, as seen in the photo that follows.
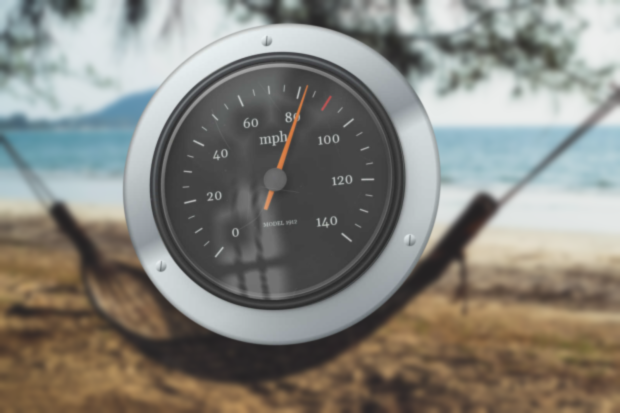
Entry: 82.5 mph
